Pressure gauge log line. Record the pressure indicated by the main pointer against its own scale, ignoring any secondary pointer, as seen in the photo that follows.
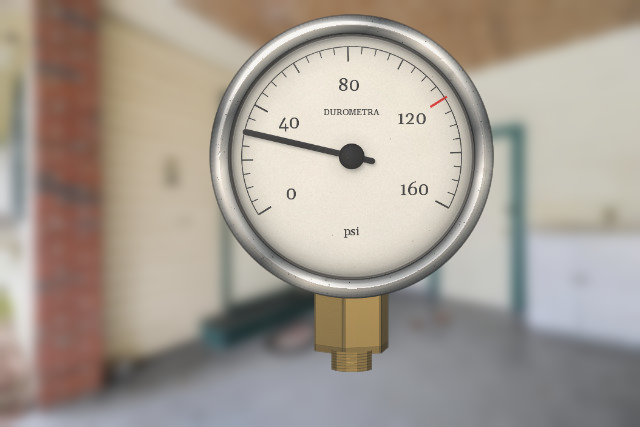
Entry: 30 psi
